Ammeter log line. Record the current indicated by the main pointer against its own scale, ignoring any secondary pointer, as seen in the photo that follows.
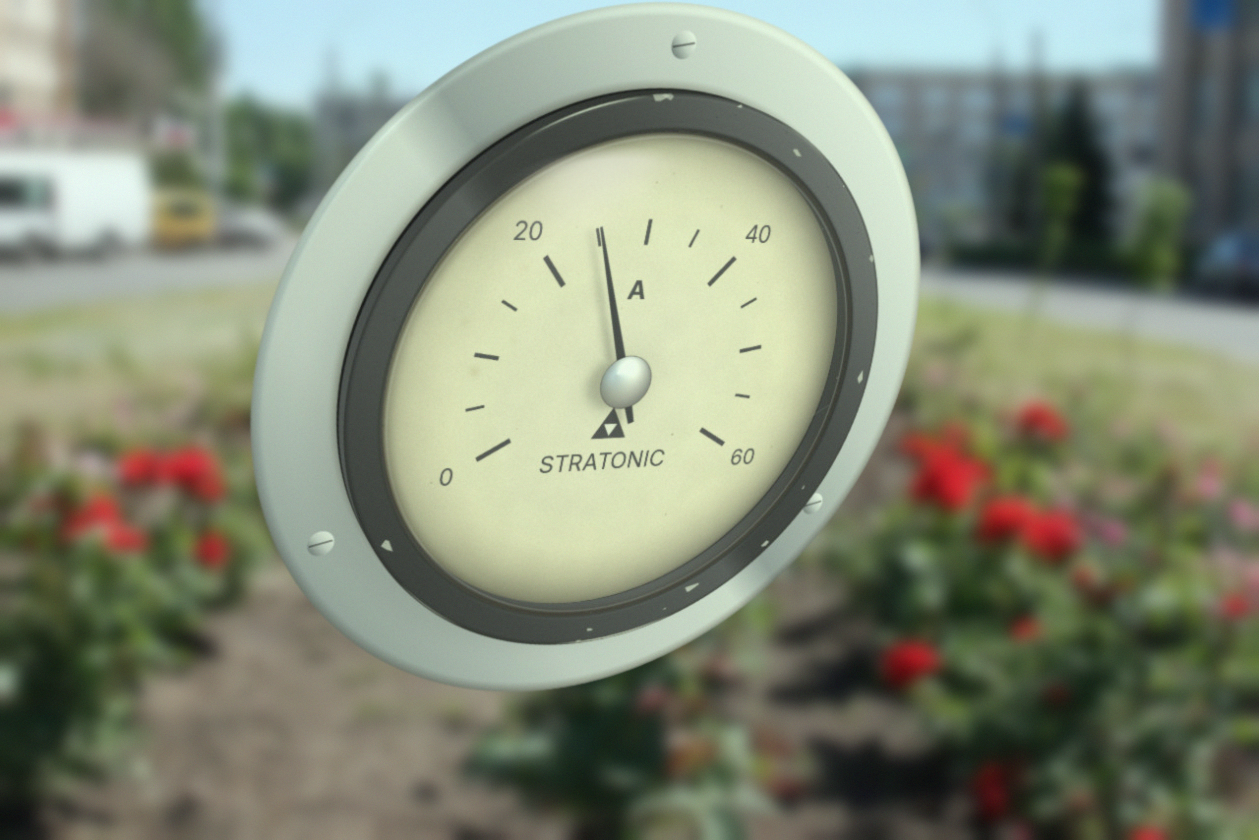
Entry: 25 A
